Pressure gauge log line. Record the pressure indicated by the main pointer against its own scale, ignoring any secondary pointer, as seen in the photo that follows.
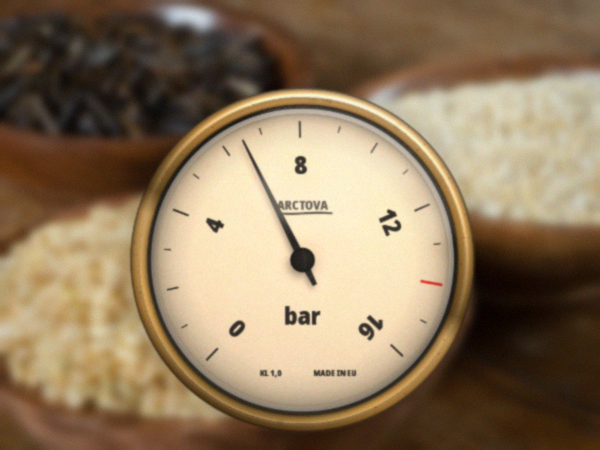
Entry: 6.5 bar
